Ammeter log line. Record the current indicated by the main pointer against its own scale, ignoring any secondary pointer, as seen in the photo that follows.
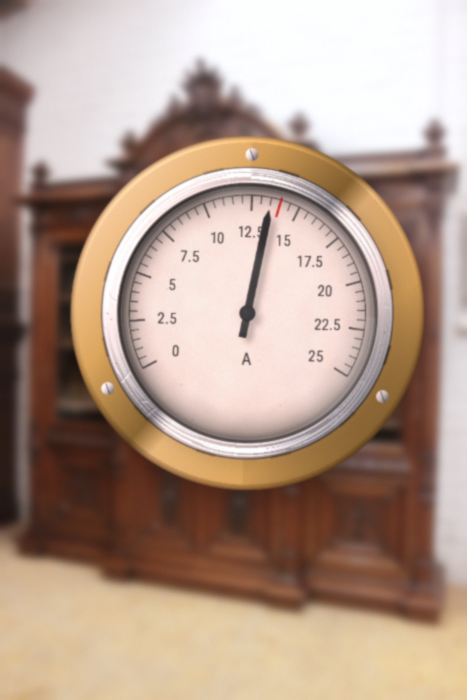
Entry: 13.5 A
